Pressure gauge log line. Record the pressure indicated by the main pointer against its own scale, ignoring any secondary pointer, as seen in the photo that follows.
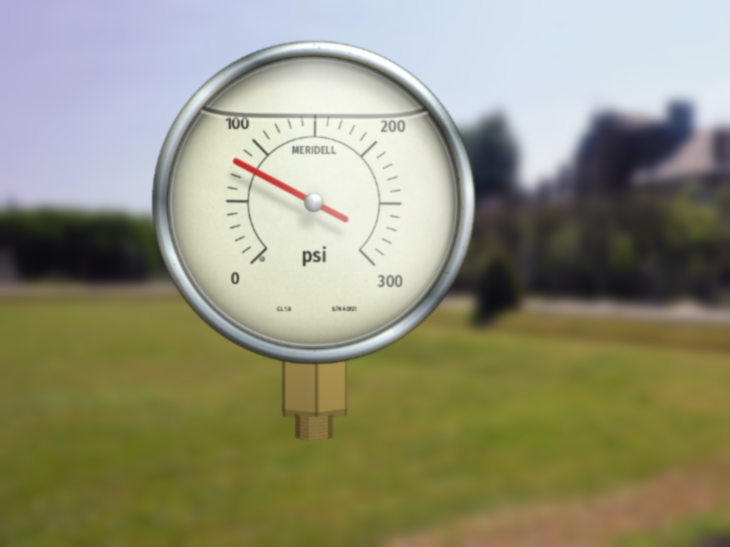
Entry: 80 psi
